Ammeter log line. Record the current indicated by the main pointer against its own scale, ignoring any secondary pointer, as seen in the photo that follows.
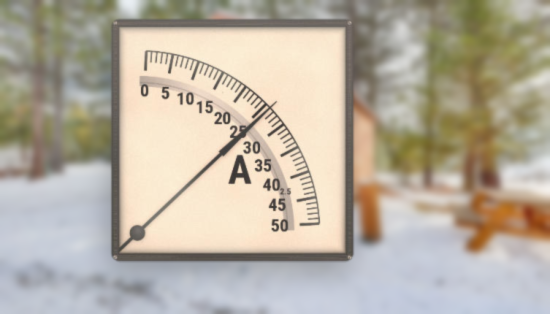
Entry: 26 A
